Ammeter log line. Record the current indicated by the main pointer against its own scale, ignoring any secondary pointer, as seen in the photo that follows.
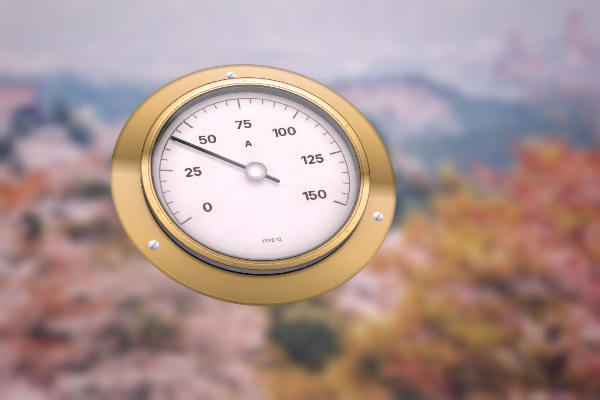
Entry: 40 A
